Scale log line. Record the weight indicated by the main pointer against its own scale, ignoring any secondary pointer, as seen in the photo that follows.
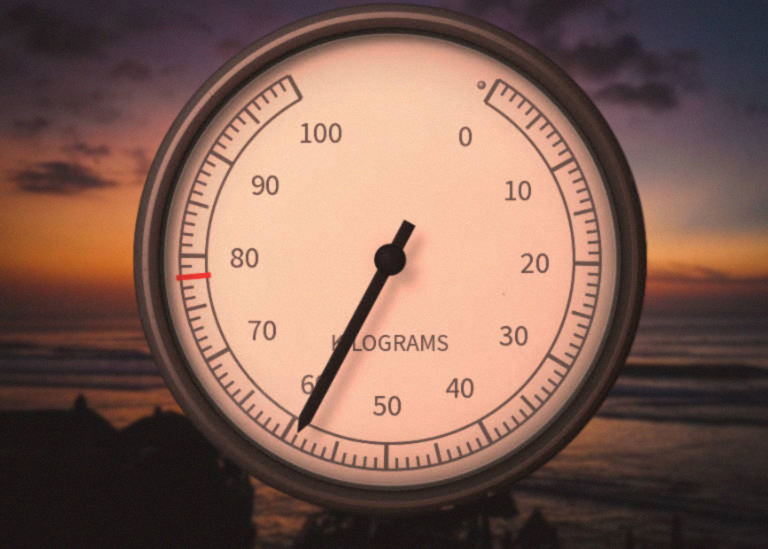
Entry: 59 kg
